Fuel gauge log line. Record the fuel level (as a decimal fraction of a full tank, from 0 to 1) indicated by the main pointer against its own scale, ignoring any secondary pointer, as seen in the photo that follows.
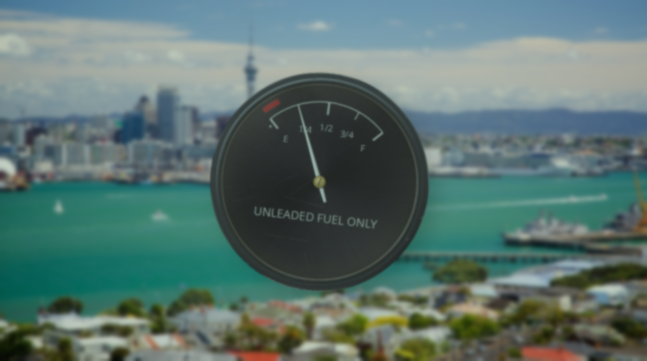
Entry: 0.25
